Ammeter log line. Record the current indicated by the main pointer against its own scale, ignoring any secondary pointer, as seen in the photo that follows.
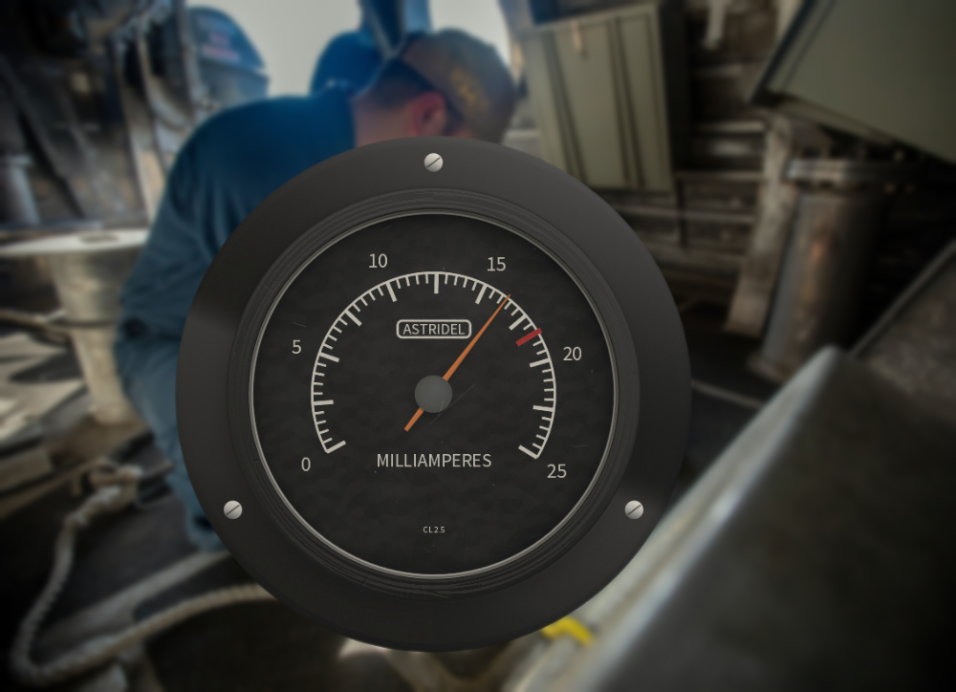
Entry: 16.25 mA
